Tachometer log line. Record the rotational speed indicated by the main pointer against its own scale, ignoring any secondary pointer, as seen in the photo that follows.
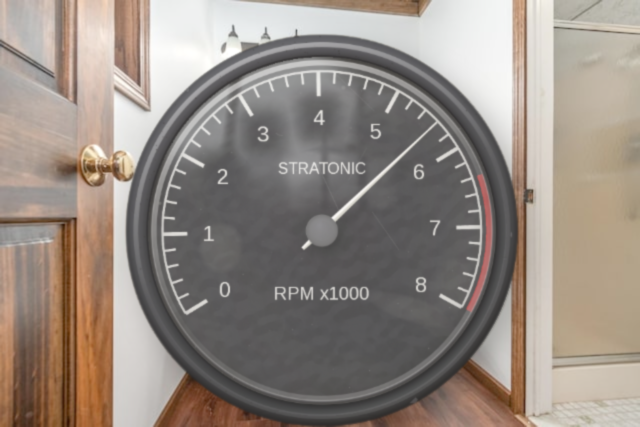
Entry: 5600 rpm
